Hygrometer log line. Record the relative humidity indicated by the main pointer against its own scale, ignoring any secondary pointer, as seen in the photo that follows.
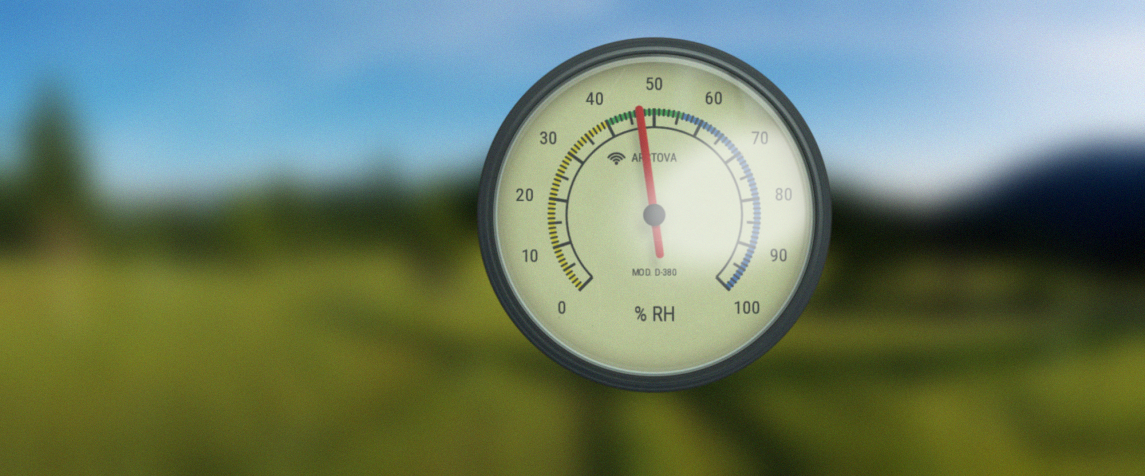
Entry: 47 %
